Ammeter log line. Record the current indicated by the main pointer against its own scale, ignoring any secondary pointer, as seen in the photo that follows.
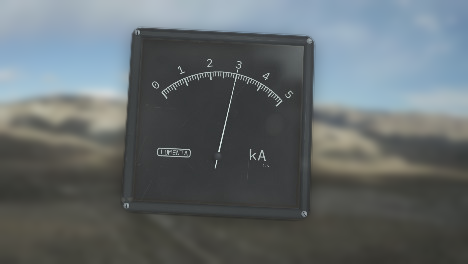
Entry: 3 kA
